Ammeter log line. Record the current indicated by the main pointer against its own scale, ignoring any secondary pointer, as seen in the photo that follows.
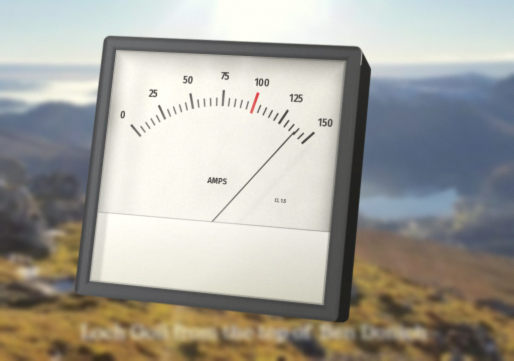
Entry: 140 A
